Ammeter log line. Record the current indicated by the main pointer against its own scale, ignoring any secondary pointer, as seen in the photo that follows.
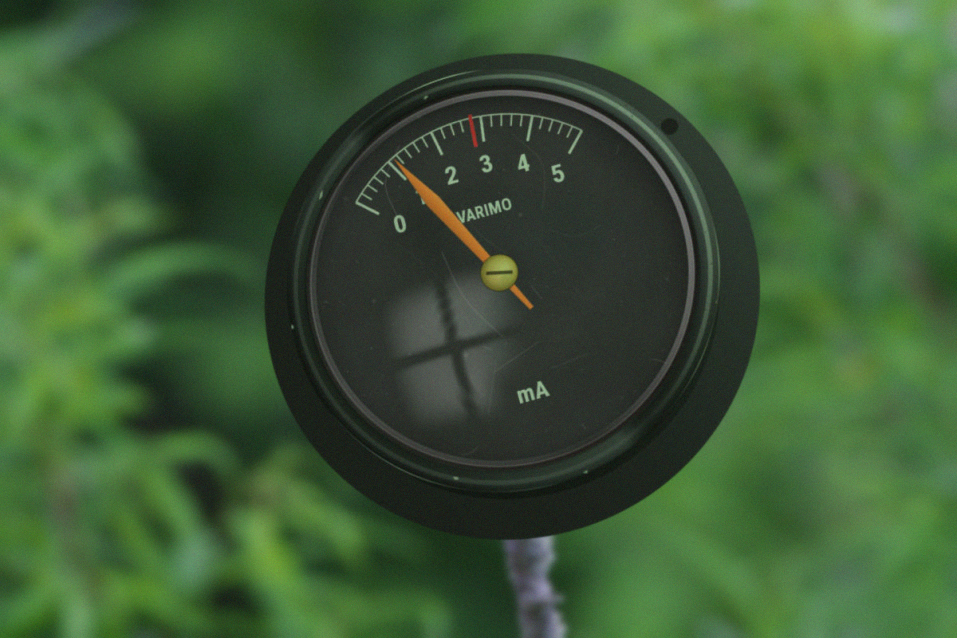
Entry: 1.1 mA
